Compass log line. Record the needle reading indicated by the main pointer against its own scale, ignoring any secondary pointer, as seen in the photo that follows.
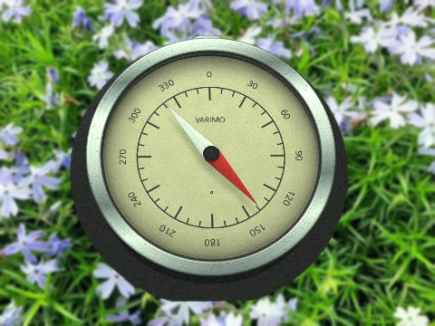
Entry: 140 °
